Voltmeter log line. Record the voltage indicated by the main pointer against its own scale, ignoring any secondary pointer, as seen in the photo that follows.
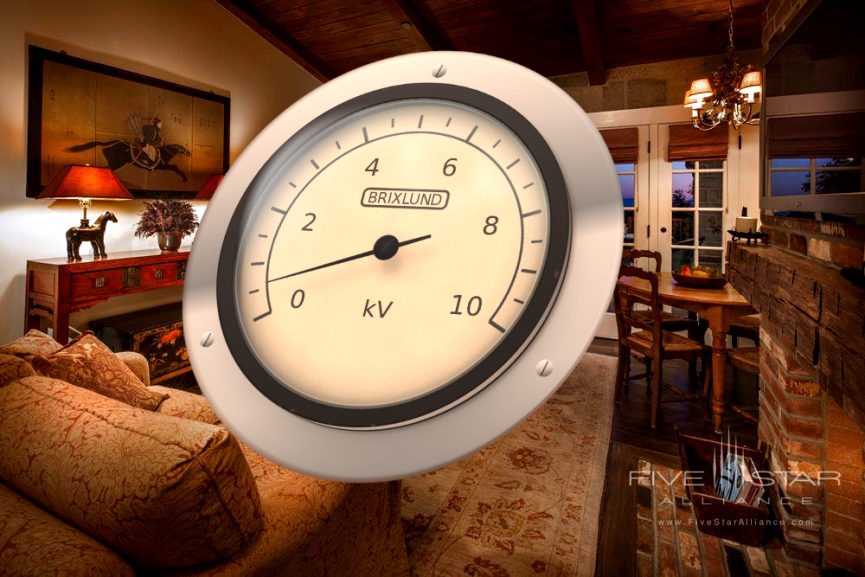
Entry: 0.5 kV
